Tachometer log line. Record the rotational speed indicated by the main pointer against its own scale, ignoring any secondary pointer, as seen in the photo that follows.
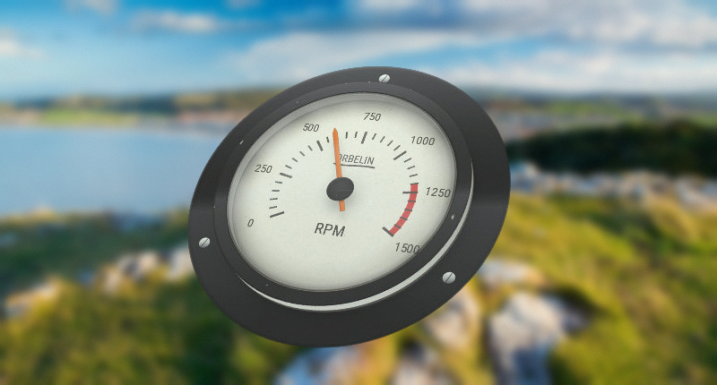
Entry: 600 rpm
